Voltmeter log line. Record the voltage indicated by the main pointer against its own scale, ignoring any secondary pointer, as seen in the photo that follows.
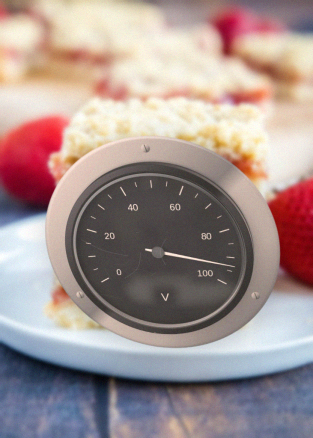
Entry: 92.5 V
